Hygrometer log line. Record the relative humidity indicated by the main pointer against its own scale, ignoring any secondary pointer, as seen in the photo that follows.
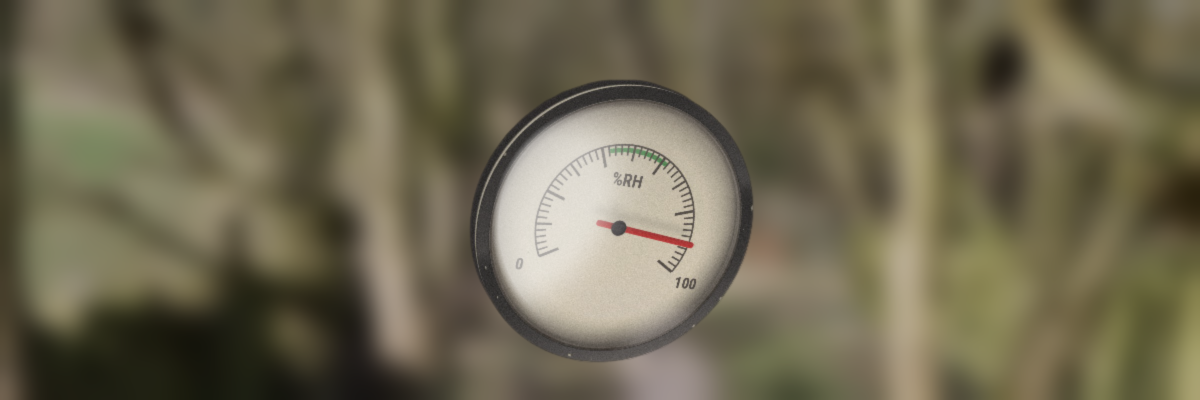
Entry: 90 %
